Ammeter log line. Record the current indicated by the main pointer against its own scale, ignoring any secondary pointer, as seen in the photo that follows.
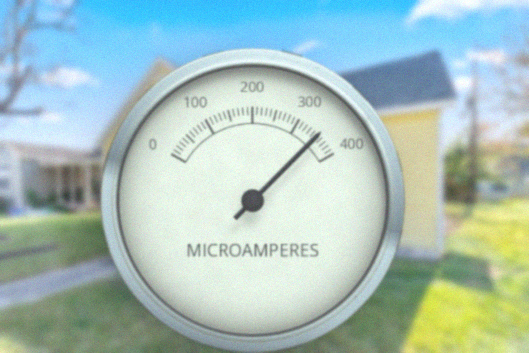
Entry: 350 µA
